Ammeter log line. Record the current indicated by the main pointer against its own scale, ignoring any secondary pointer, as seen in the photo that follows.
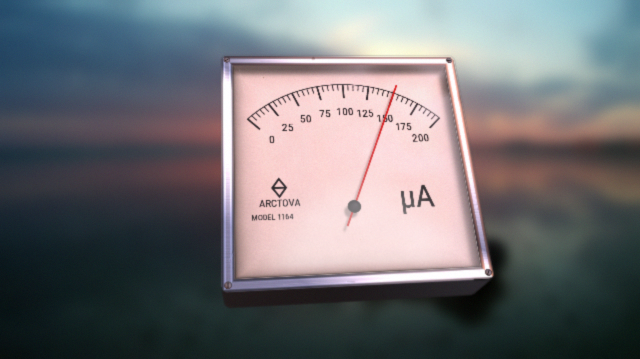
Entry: 150 µA
